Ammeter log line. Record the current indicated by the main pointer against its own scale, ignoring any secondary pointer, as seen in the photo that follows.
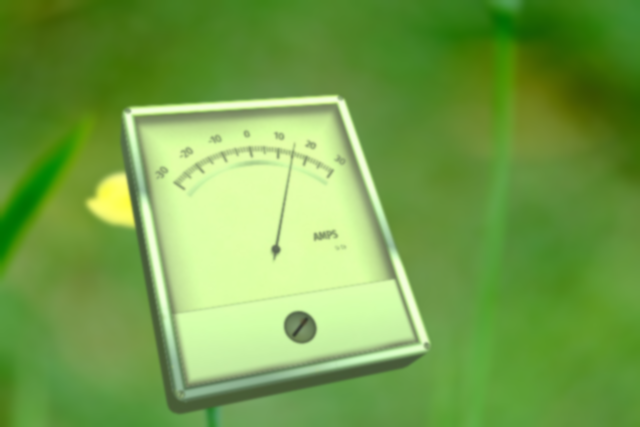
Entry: 15 A
